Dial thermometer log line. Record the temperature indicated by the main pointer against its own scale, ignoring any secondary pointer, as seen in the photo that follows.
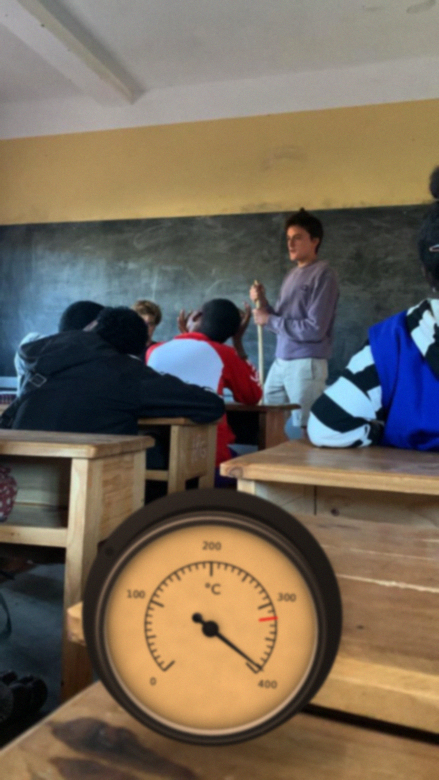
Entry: 390 °C
